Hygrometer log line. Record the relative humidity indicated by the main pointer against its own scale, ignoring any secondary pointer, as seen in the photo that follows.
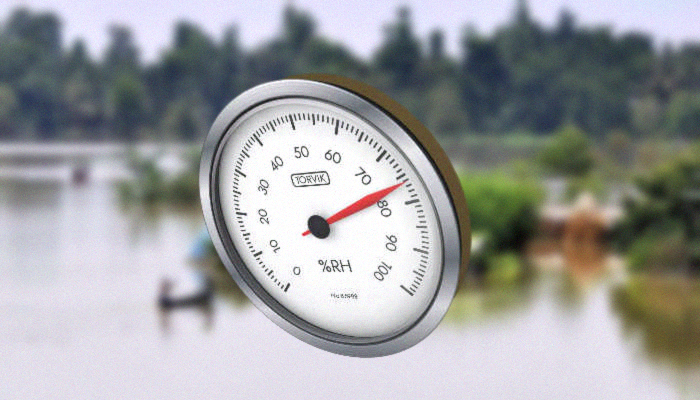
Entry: 76 %
